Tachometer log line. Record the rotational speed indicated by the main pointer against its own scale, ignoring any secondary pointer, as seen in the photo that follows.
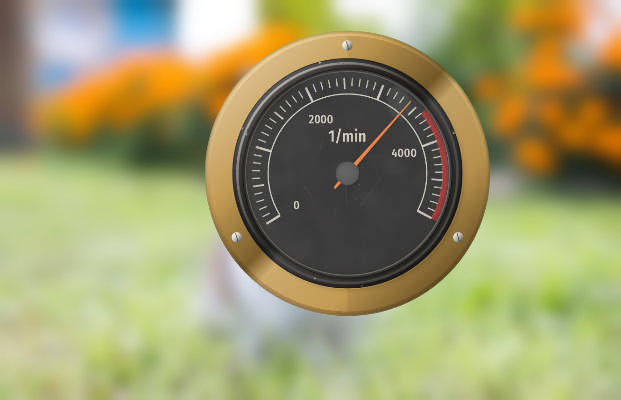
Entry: 3400 rpm
